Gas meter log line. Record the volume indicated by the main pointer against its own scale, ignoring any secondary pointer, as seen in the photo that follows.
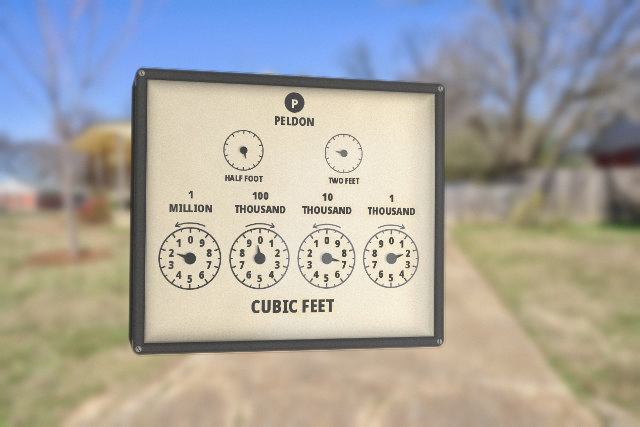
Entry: 197200 ft³
